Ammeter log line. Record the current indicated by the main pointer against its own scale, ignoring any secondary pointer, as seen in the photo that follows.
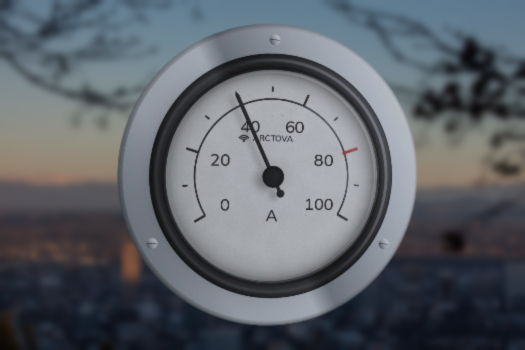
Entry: 40 A
